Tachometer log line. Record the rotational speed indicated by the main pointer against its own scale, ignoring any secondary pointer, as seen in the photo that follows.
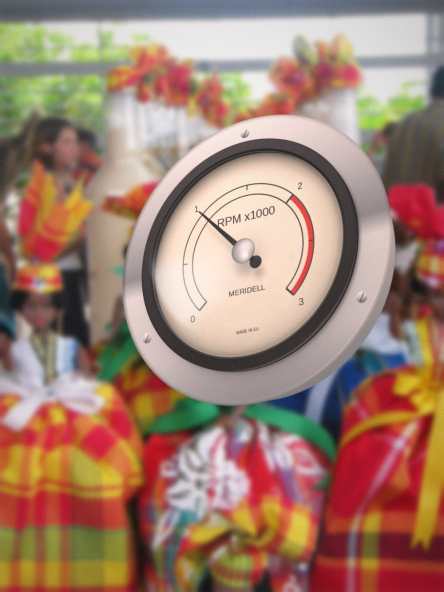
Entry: 1000 rpm
